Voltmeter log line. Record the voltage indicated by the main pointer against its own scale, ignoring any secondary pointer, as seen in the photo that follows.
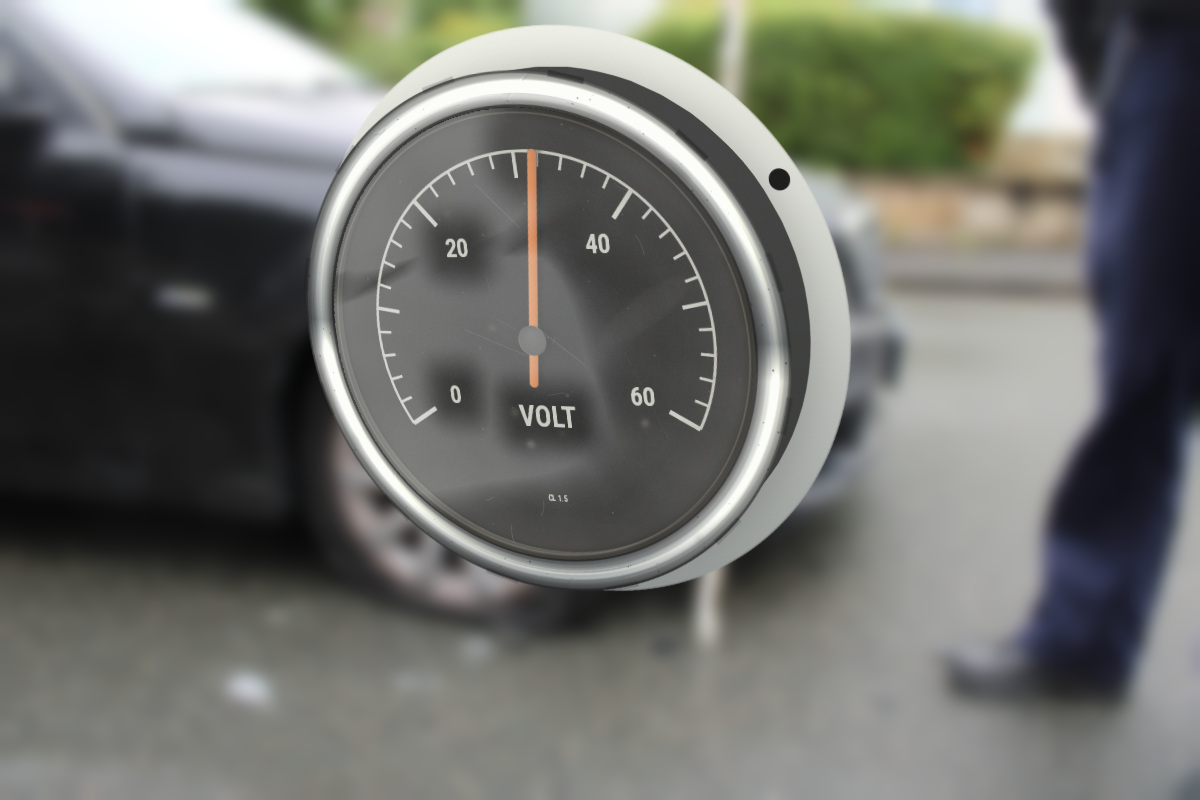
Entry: 32 V
